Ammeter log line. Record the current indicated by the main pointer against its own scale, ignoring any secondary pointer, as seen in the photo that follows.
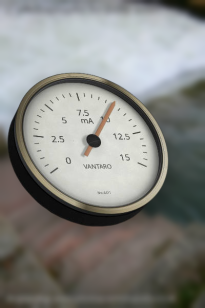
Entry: 10 mA
